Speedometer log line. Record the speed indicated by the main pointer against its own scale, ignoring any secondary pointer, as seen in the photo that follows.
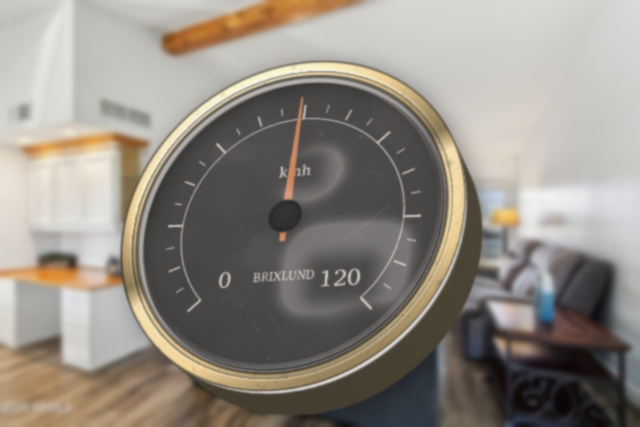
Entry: 60 km/h
